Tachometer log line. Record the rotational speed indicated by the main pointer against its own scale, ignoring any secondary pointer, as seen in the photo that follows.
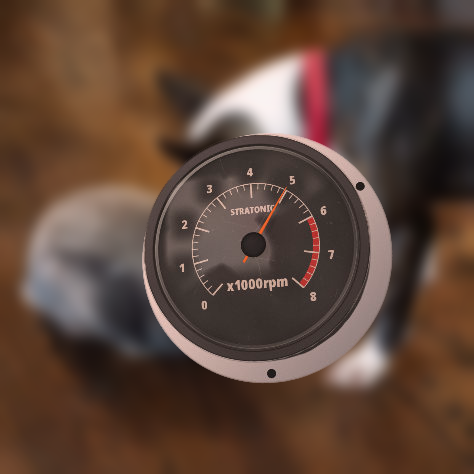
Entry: 5000 rpm
